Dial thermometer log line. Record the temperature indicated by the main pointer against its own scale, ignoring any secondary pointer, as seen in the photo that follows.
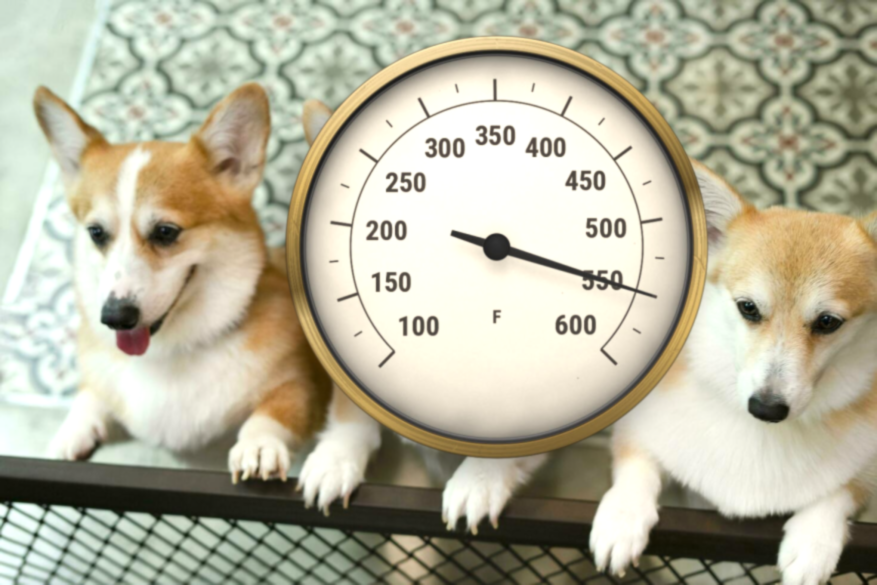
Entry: 550 °F
